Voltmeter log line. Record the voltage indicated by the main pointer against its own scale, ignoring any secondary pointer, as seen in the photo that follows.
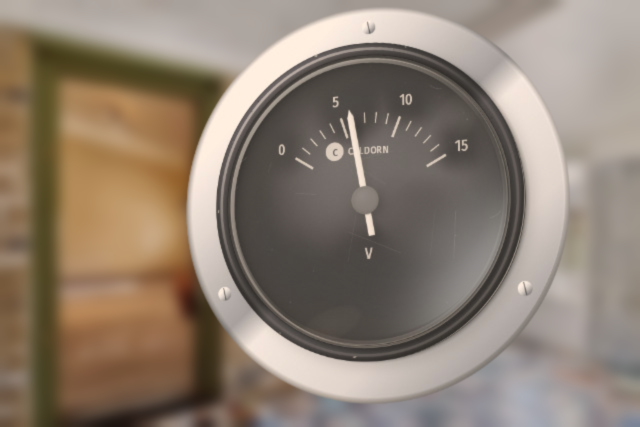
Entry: 6 V
